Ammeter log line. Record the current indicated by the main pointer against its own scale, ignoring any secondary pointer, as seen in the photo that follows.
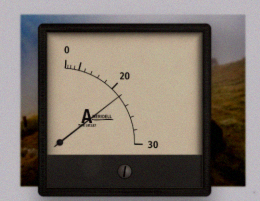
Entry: 22 A
